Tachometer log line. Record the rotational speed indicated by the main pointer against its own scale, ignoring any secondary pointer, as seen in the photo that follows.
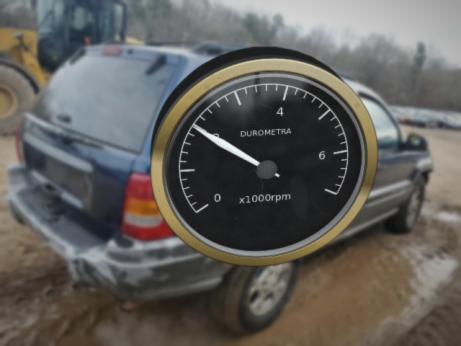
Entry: 2000 rpm
